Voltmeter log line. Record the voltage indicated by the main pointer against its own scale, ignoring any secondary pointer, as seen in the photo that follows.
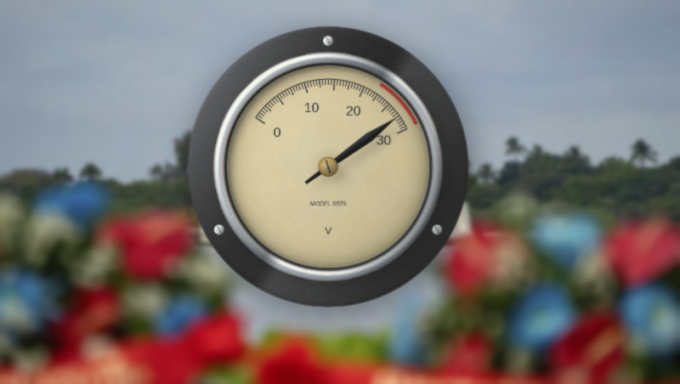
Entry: 27.5 V
